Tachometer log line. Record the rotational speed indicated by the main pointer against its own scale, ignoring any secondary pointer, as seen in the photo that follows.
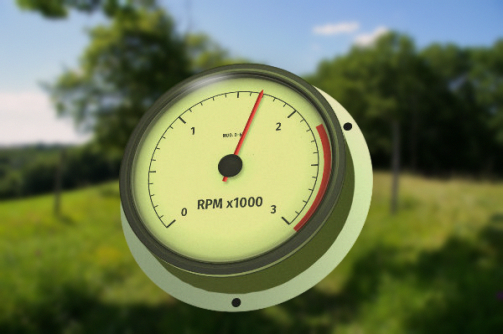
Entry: 1700 rpm
